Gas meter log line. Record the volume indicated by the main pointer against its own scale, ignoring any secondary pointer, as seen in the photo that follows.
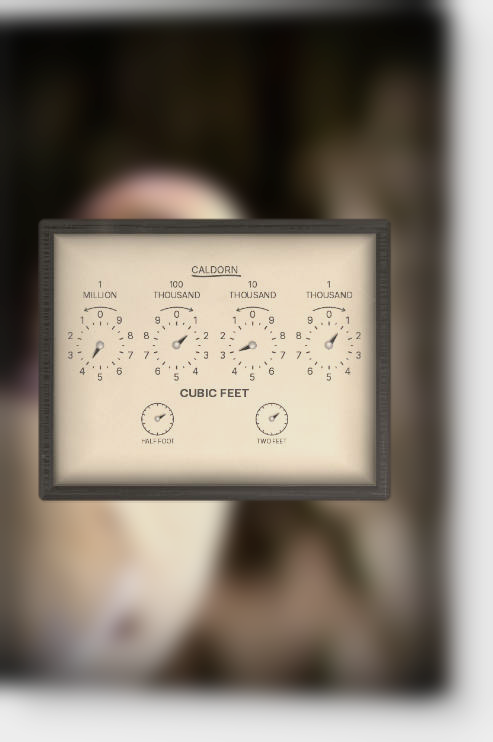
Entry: 413100 ft³
